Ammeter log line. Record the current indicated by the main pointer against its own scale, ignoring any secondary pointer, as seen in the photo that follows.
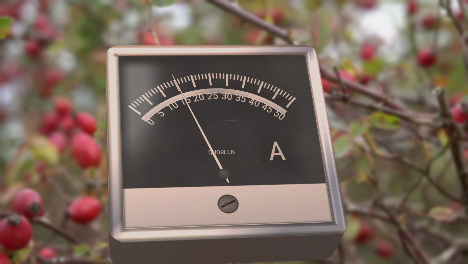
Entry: 15 A
